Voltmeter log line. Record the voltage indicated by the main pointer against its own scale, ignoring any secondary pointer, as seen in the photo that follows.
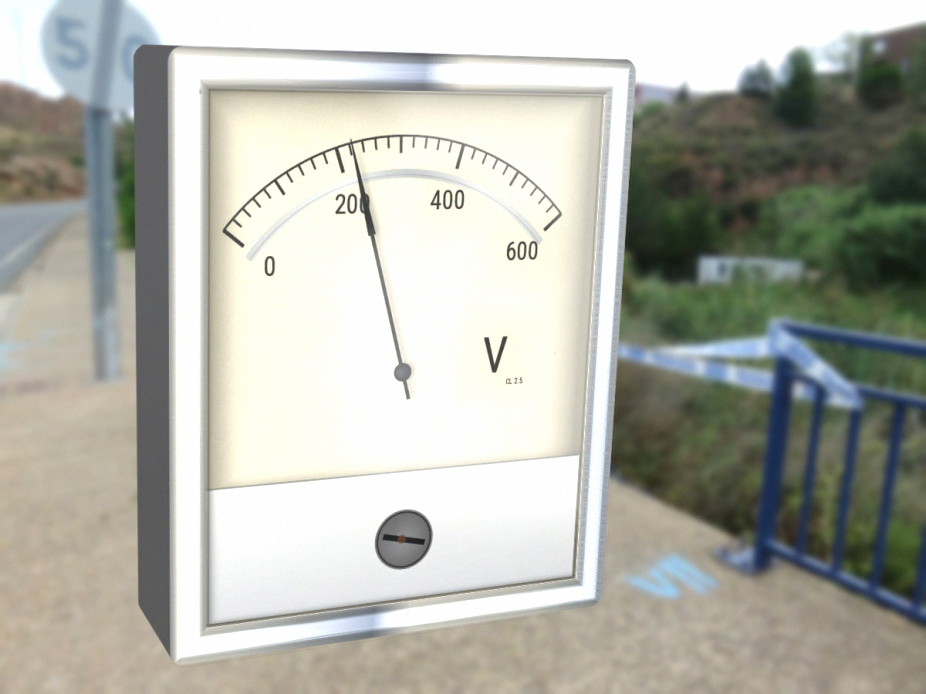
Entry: 220 V
